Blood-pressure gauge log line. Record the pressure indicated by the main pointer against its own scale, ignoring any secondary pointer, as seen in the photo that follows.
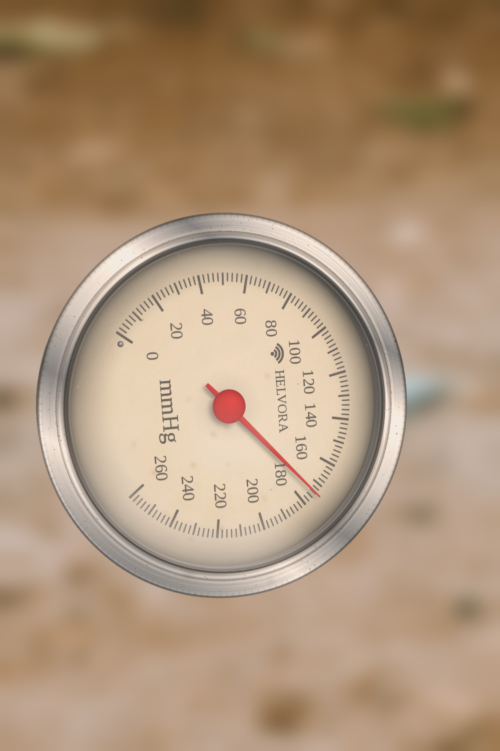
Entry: 174 mmHg
